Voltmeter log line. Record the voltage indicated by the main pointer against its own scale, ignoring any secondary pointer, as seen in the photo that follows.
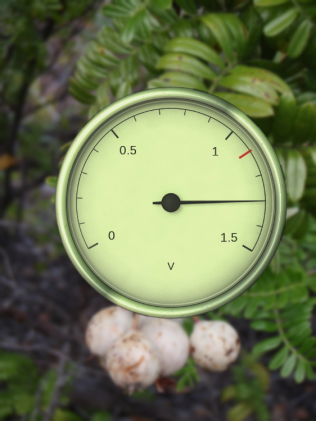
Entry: 1.3 V
